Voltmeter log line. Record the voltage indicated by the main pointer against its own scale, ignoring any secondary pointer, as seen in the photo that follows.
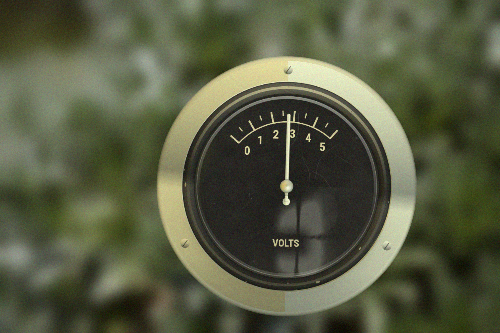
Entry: 2.75 V
